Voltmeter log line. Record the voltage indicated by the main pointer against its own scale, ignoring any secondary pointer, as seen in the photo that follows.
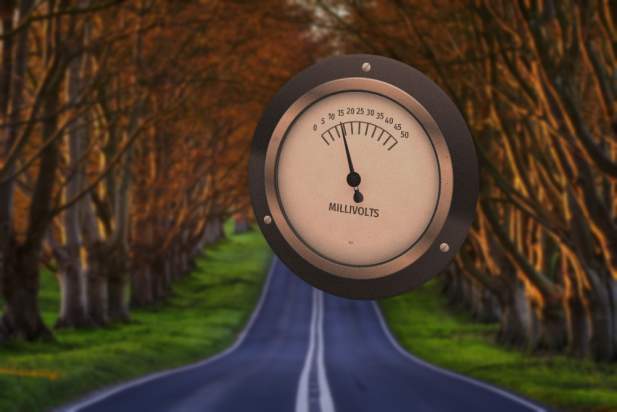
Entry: 15 mV
